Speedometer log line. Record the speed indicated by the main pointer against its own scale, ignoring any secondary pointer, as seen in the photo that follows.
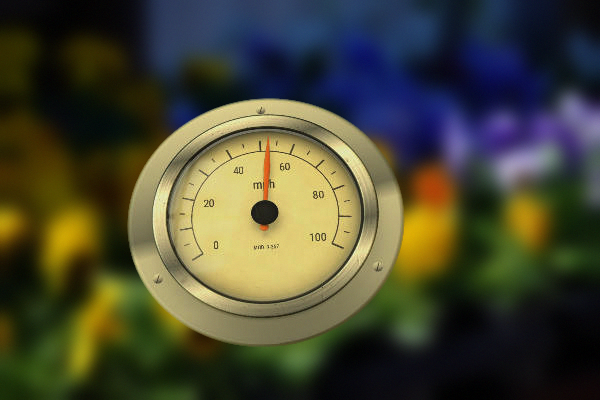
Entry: 52.5 mph
